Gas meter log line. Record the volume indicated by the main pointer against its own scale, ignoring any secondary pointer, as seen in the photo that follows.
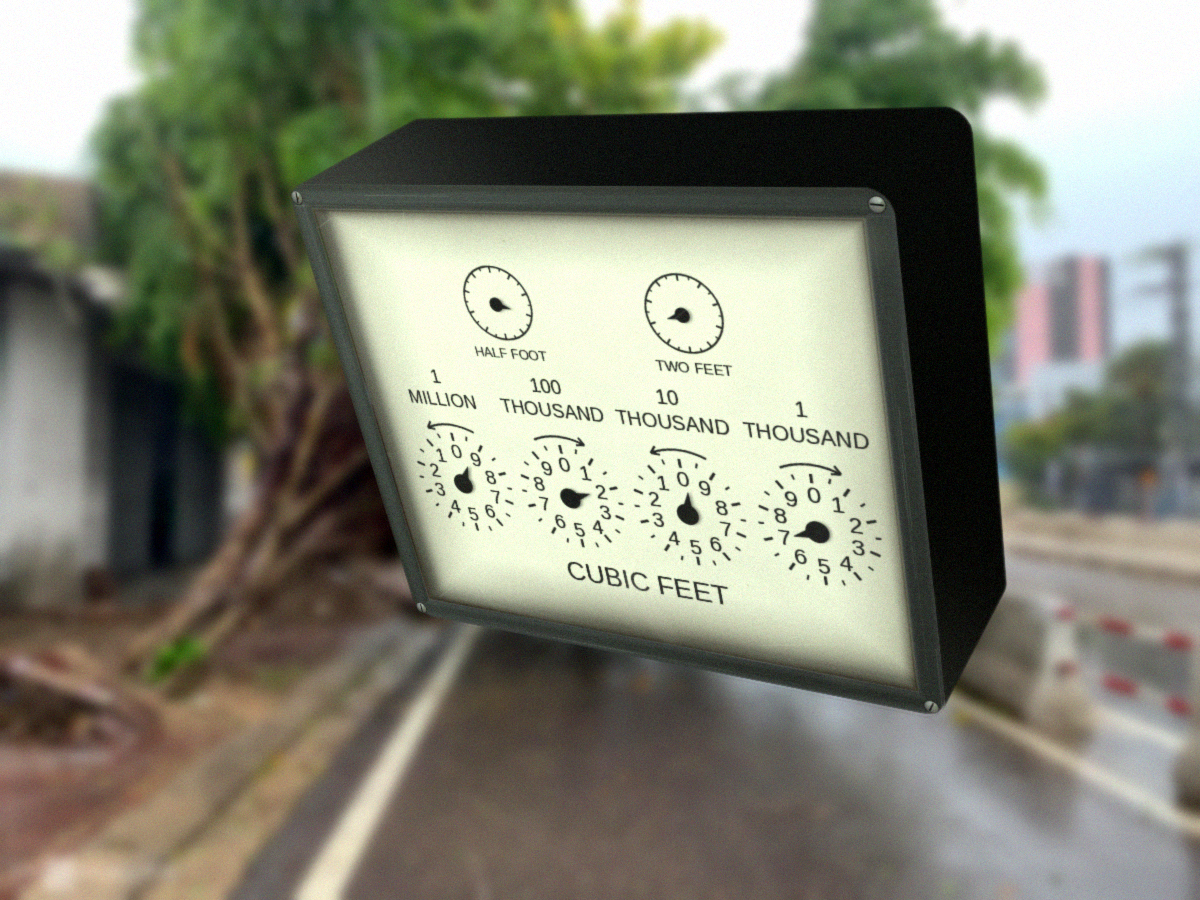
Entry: 919700 ft³
